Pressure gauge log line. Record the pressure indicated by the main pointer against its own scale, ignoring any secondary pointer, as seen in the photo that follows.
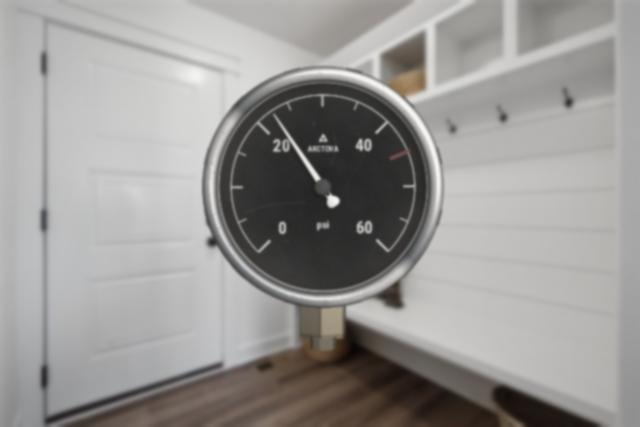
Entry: 22.5 psi
